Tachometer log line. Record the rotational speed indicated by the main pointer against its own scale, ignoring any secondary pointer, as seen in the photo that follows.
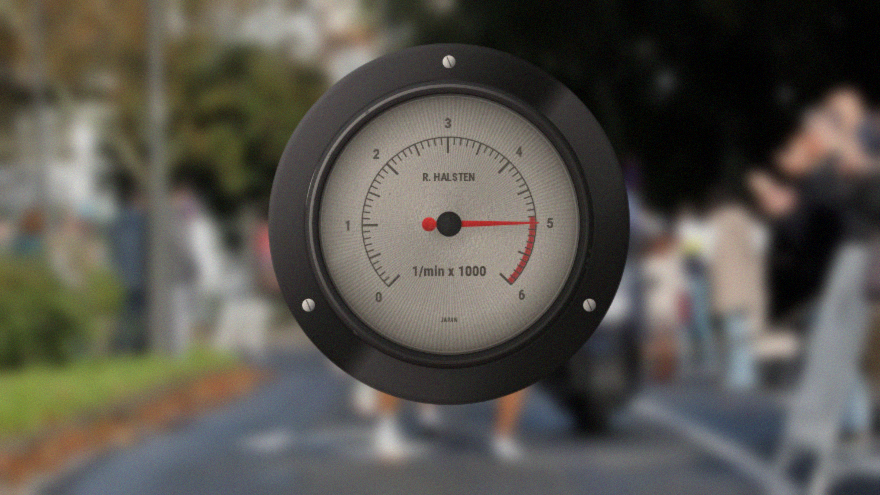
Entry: 5000 rpm
